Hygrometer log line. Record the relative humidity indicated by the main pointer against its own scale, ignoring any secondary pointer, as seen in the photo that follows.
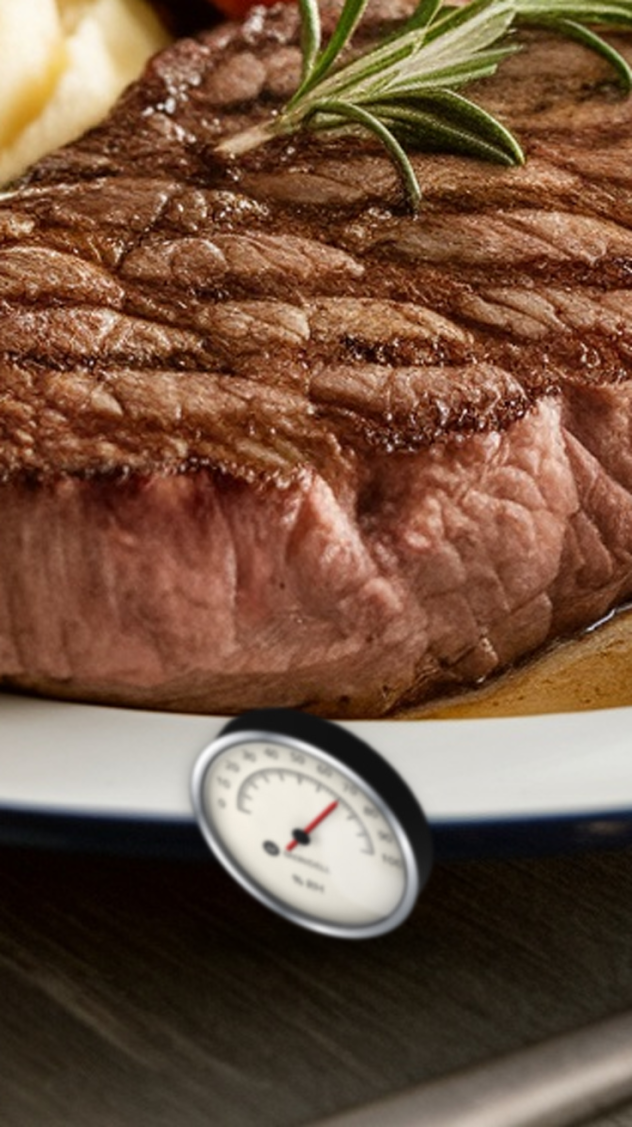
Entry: 70 %
